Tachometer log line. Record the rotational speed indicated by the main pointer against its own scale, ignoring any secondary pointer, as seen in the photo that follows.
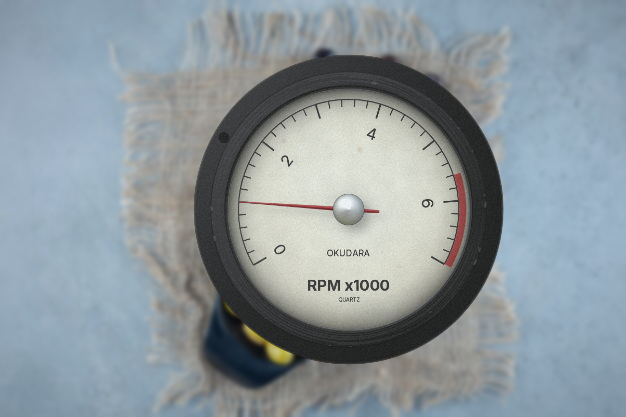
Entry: 1000 rpm
